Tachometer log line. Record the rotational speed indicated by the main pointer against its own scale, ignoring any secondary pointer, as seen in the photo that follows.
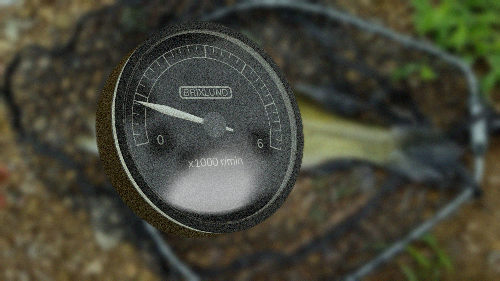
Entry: 800 rpm
